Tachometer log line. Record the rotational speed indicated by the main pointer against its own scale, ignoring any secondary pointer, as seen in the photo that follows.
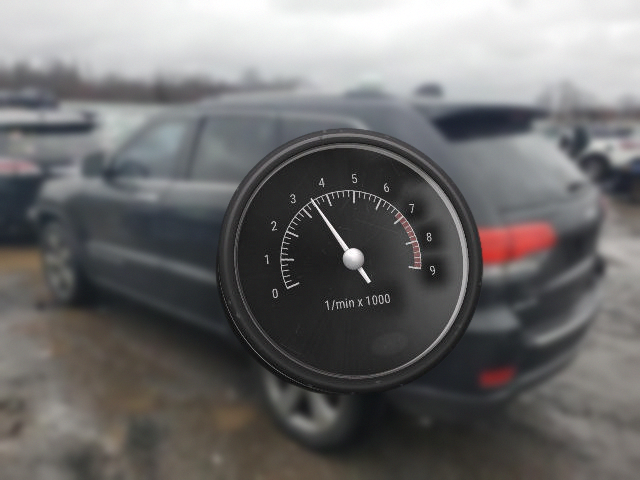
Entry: 3400 rpm
